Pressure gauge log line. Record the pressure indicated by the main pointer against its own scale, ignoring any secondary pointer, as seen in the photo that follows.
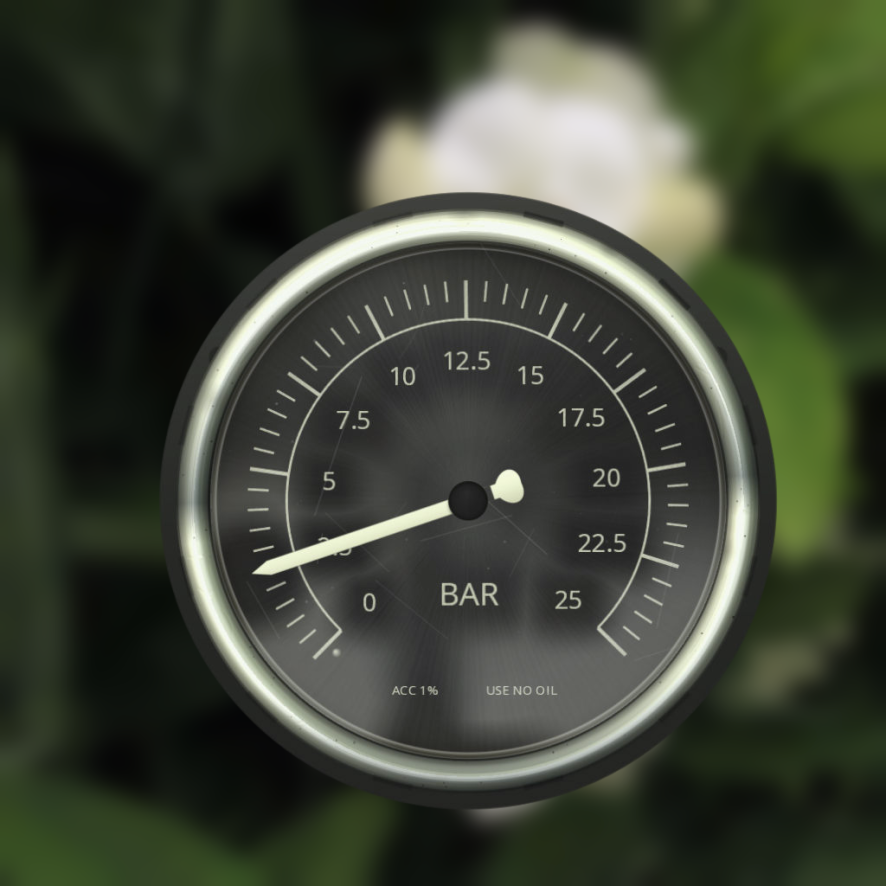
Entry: 2.5 bar
